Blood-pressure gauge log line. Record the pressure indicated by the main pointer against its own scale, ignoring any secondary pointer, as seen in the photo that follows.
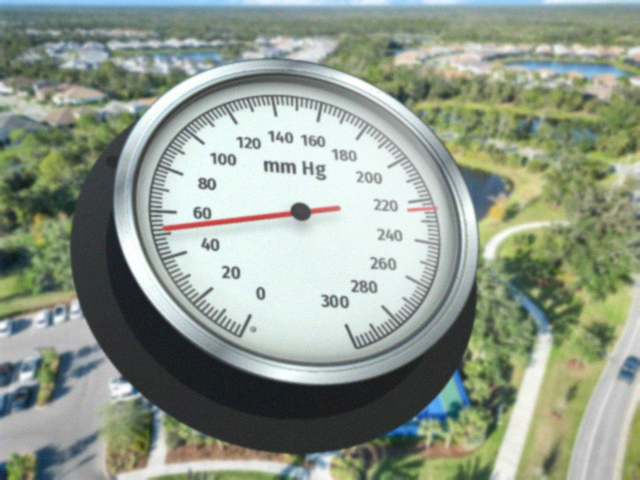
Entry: 50 mmHg
